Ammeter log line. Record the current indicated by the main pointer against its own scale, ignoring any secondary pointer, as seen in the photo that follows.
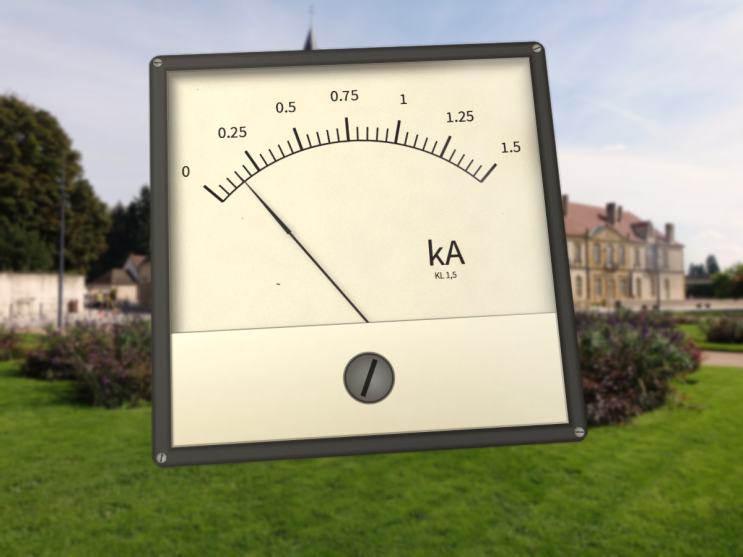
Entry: 0.15 kA
